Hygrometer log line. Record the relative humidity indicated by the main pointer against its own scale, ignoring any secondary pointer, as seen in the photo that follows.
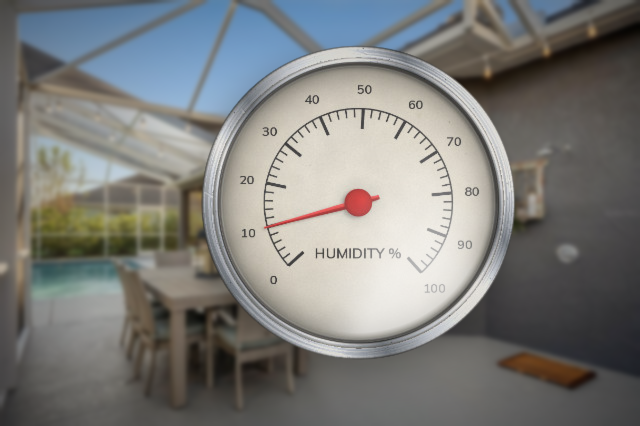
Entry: 10 %
